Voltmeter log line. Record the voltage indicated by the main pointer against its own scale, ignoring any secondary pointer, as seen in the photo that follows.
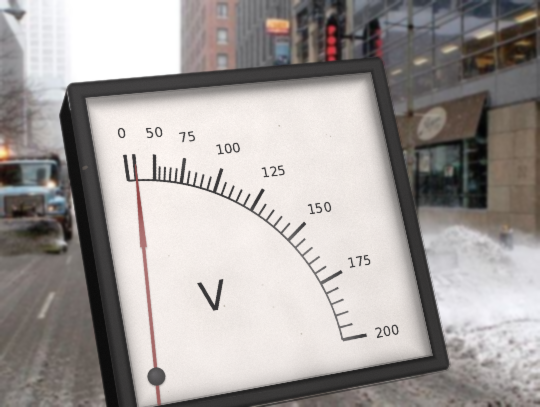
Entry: 25 V
